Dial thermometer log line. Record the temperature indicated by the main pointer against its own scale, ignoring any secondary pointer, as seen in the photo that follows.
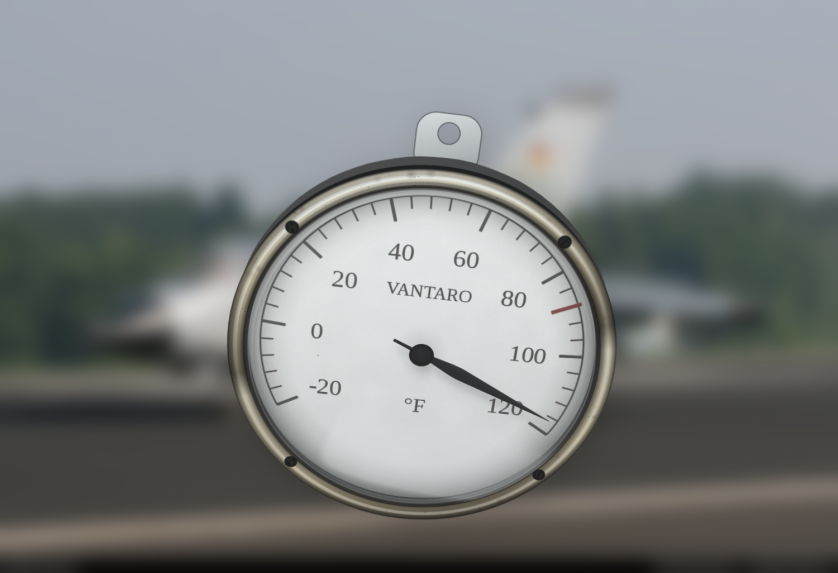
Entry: 116 °F
